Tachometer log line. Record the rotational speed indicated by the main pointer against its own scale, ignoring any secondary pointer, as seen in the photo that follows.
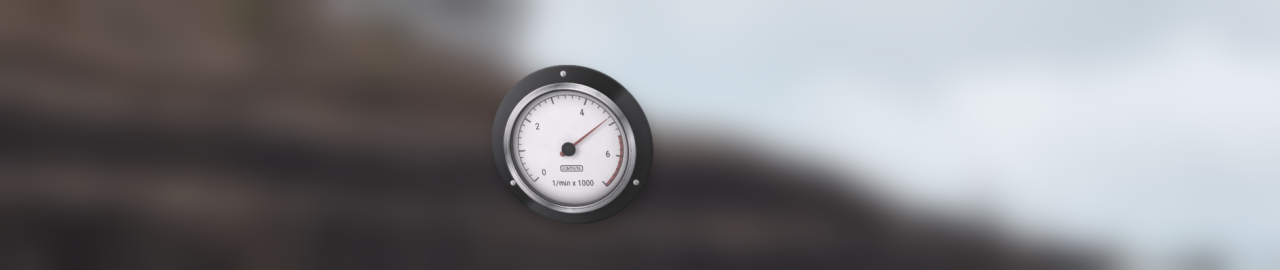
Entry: 4800 rpm
